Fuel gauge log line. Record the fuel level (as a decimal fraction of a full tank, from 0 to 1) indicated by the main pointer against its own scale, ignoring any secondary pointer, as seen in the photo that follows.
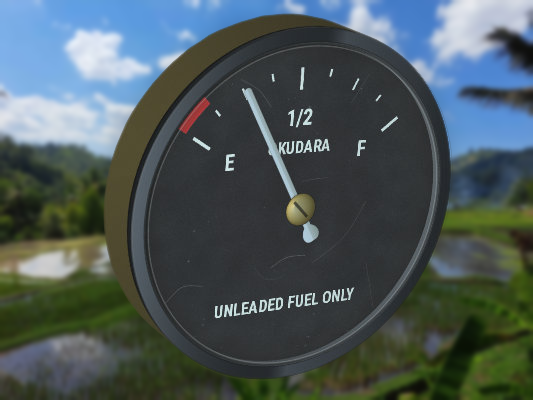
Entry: 0.25
